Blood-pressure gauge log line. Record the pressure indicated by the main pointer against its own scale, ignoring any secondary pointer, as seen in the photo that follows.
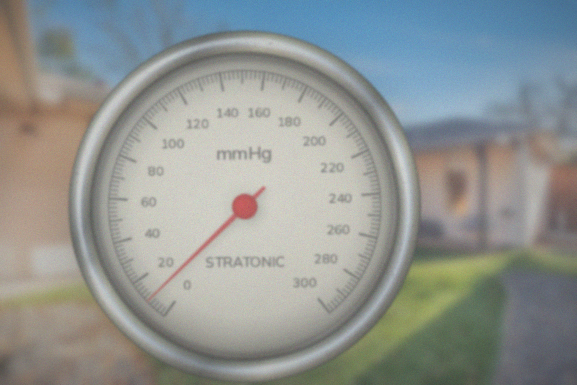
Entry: 10 mmHg
